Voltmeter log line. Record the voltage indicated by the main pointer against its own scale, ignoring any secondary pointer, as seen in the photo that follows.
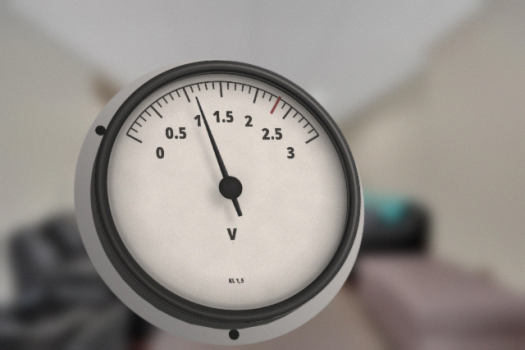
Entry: 1.1 V
